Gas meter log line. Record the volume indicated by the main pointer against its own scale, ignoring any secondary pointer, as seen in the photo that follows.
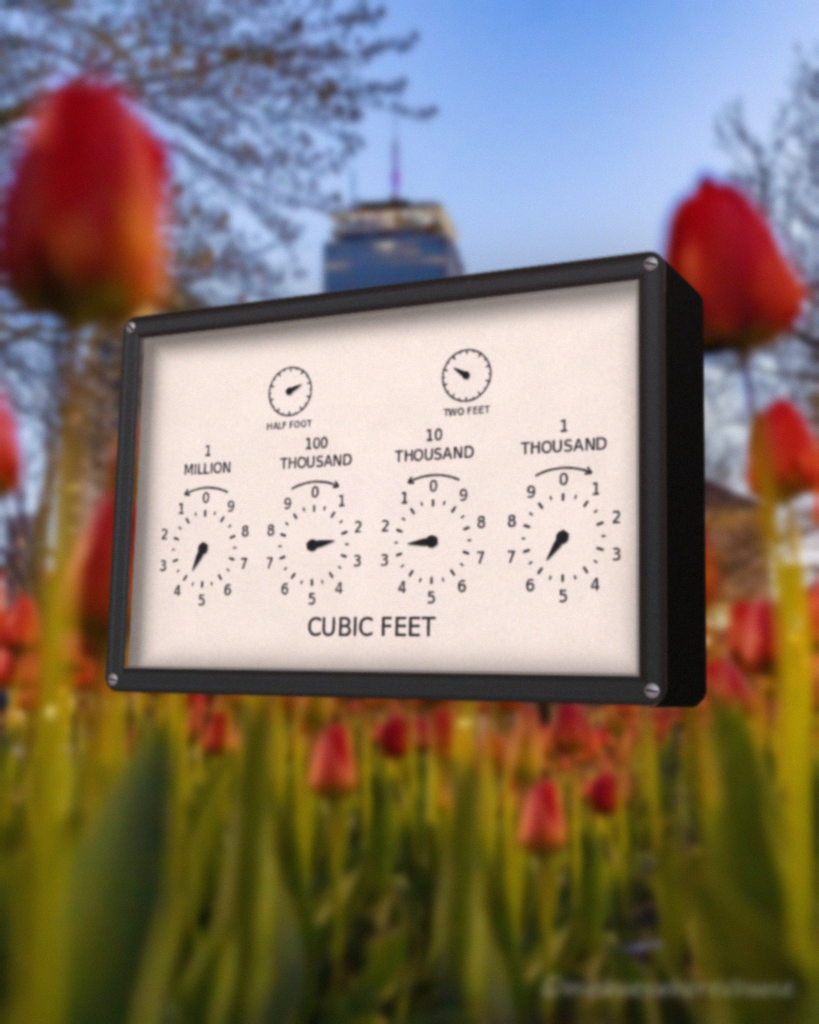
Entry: 422600 ft³
